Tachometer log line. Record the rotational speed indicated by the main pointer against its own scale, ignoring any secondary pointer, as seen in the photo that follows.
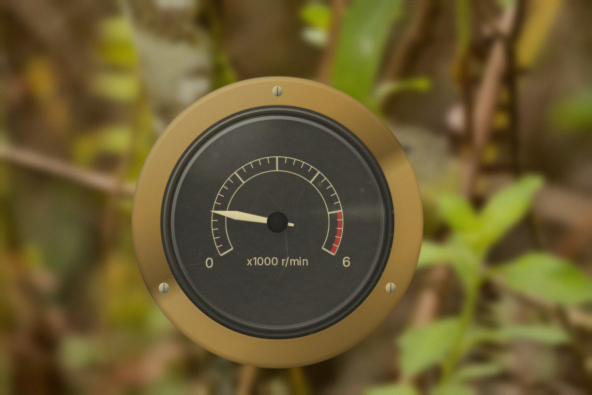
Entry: 1000 rpm
